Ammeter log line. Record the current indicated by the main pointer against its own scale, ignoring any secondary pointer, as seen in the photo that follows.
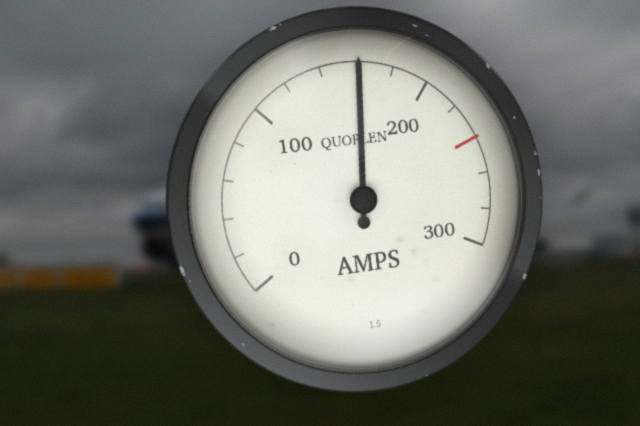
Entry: 160 A
